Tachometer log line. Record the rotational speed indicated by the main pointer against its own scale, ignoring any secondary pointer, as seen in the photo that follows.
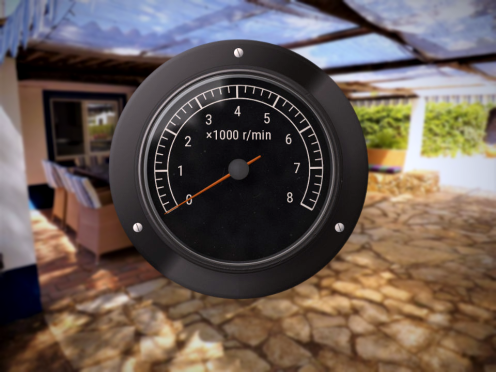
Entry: 0 rpm
